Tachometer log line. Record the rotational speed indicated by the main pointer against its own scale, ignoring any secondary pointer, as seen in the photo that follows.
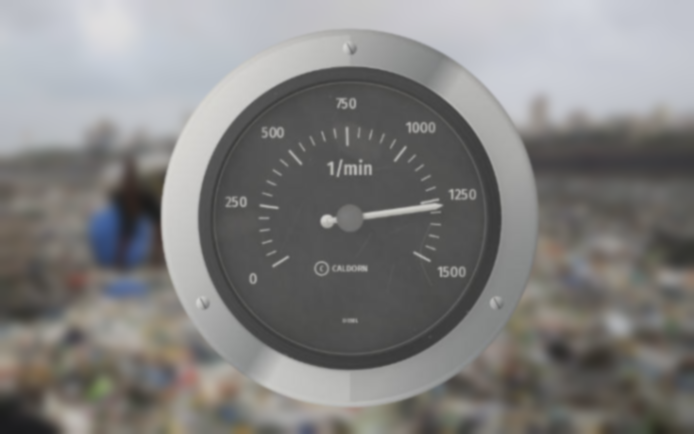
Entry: 1275 rpm
